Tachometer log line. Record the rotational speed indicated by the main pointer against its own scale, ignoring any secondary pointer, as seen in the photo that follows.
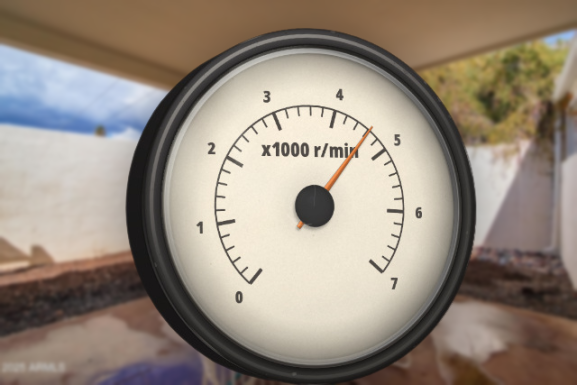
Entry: 4600 rpm
